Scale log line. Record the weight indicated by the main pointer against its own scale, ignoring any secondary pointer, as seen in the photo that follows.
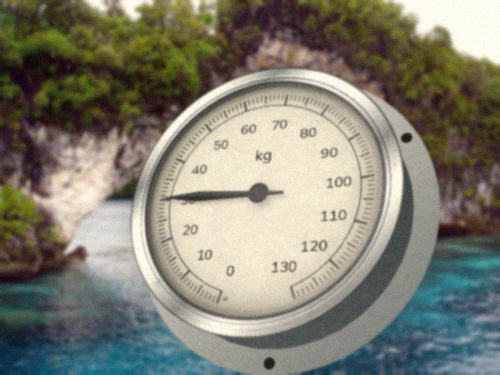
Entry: 30 kg
